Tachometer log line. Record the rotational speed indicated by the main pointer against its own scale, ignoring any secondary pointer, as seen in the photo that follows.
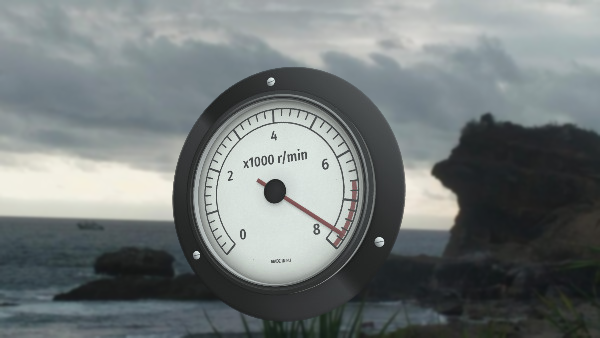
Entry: 7700 rpm
